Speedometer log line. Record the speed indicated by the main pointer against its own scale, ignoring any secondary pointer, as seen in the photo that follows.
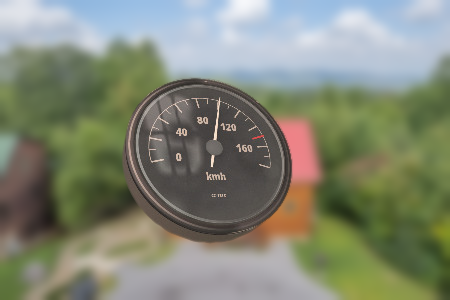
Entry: 100 km/h
